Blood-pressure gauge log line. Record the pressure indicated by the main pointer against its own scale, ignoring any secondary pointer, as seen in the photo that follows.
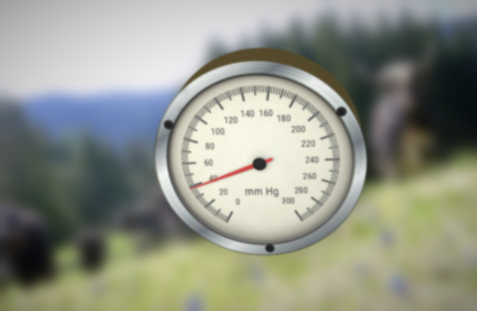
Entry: 40 mmHg
